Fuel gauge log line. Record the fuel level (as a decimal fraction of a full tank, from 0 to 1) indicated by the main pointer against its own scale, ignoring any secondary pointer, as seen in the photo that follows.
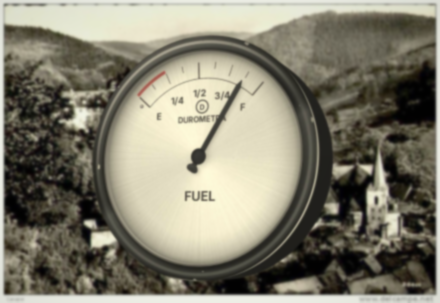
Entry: 0.875
